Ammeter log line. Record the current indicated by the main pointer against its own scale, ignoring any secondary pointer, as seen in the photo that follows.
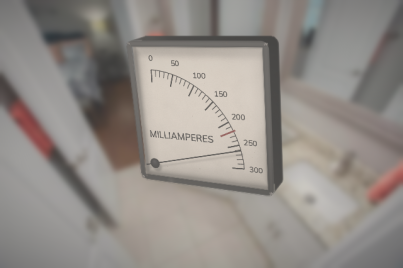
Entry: 260 mA
